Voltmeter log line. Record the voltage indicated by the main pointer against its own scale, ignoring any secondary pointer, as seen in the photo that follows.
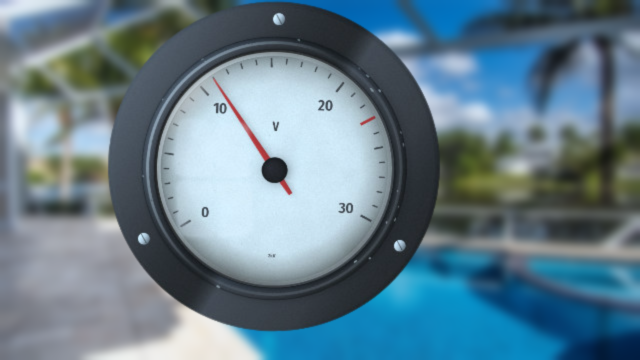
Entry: 11 V
